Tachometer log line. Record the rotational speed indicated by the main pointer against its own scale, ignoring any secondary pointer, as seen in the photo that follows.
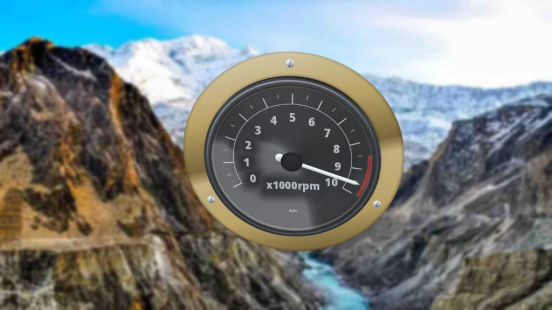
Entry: 9500 rpm
